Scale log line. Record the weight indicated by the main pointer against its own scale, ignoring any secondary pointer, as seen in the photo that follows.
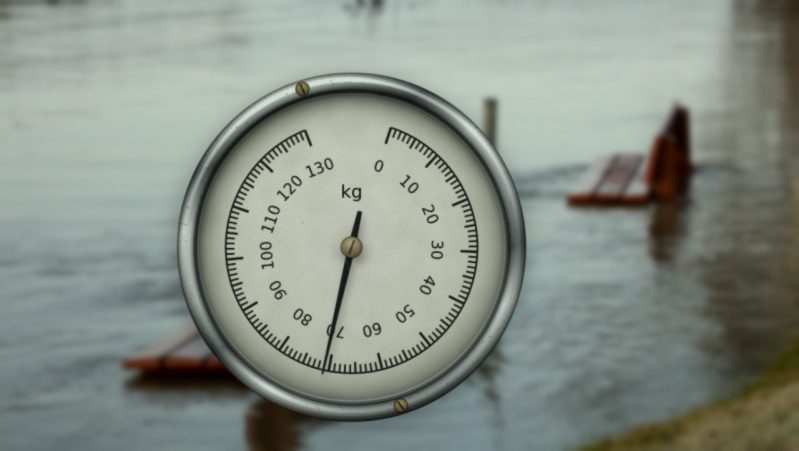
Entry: 71 kg
